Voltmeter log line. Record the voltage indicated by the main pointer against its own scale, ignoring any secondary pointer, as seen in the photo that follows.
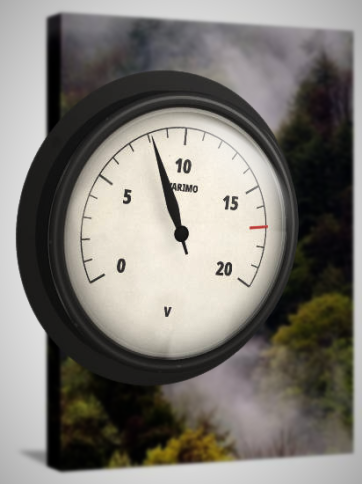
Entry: 8 V
